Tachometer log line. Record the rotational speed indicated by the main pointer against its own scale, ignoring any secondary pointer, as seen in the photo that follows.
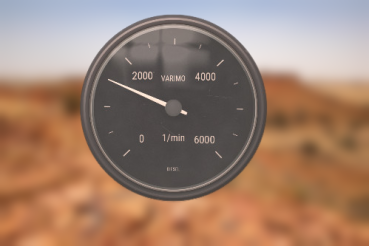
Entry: 1500 rpm
